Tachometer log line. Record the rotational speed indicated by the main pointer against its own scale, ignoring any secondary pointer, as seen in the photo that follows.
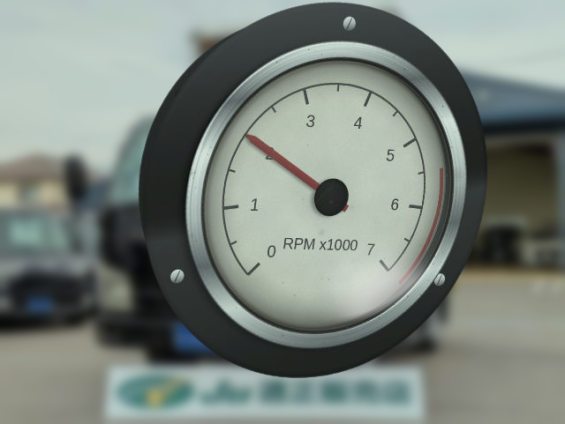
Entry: 2000 rpm
